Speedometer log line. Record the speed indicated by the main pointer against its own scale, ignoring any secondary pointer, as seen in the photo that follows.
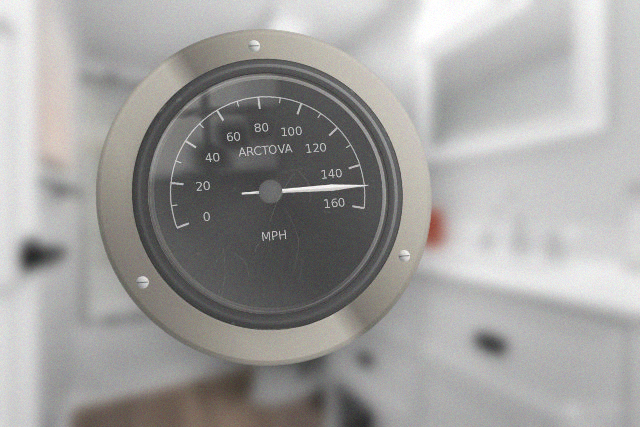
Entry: 150 mph
